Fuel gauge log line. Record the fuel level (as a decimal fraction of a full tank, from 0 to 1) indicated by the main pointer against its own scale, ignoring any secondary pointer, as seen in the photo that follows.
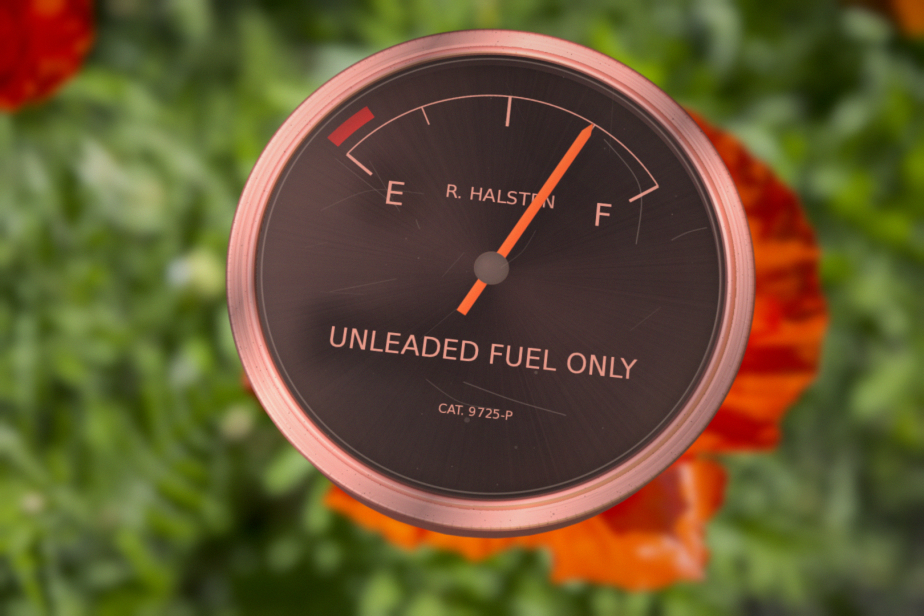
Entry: 0.75
